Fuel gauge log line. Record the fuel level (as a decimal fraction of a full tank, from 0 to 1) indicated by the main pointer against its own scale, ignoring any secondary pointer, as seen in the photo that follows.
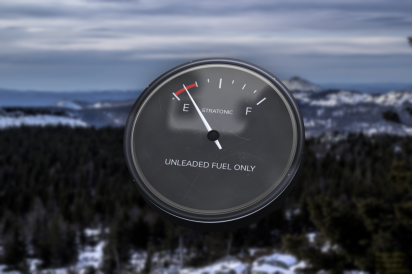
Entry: 0.125
